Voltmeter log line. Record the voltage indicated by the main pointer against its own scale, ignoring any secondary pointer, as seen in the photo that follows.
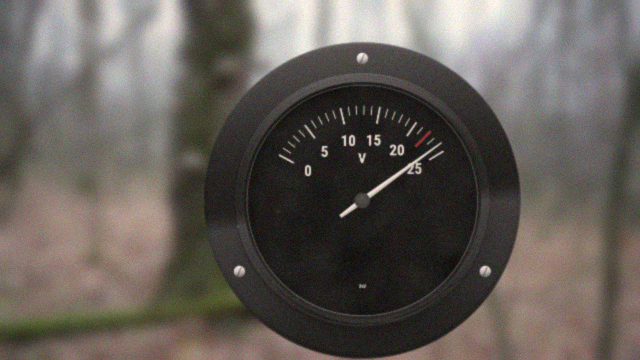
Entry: 24 V
